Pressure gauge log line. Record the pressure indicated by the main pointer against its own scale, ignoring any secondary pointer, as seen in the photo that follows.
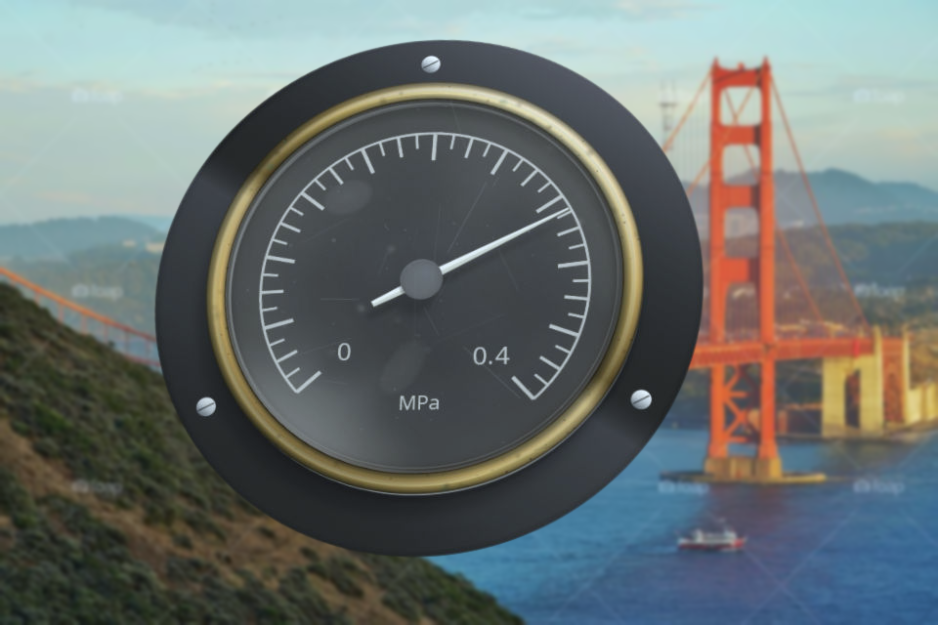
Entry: 0.29 MPa
